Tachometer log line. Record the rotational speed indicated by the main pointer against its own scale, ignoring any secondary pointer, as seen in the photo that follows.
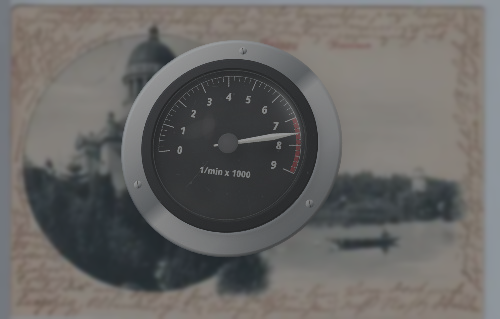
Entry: 7600 rpm
